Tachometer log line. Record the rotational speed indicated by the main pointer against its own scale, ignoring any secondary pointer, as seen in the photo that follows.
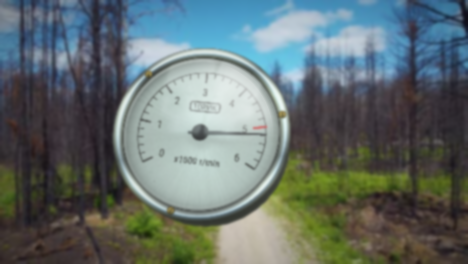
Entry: 5200 rpm
